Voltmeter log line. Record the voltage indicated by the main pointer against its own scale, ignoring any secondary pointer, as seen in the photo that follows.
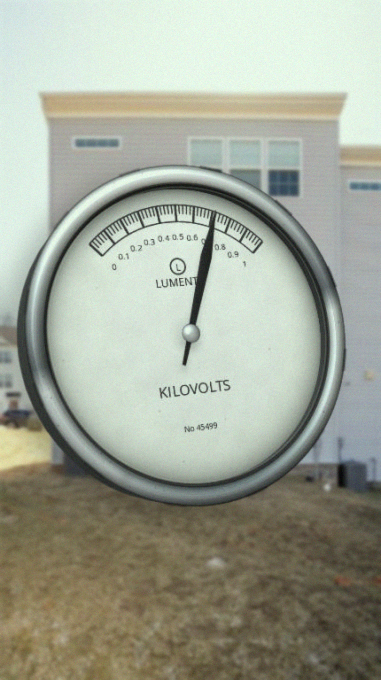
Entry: 0.7 kV
